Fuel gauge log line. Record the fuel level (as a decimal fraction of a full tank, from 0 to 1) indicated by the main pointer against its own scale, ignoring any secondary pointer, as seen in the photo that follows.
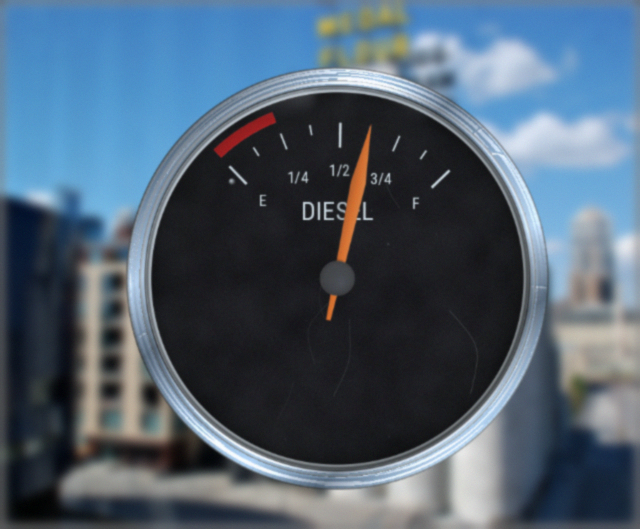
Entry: 0.625
